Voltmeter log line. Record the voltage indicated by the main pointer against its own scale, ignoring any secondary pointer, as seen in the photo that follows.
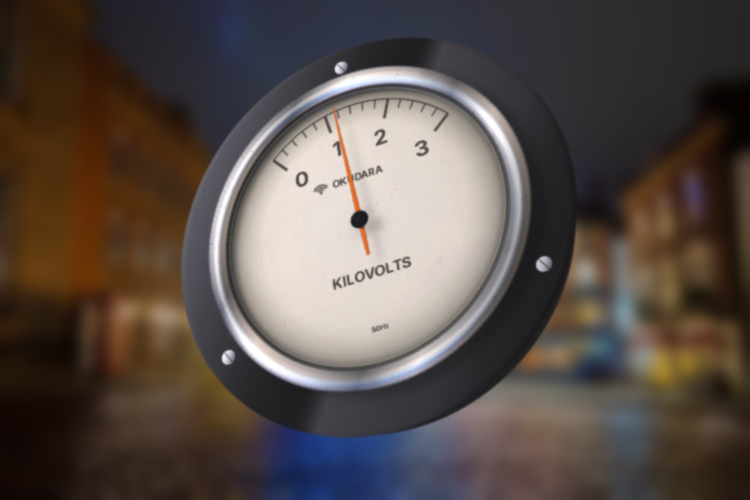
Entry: 1.2 kV
